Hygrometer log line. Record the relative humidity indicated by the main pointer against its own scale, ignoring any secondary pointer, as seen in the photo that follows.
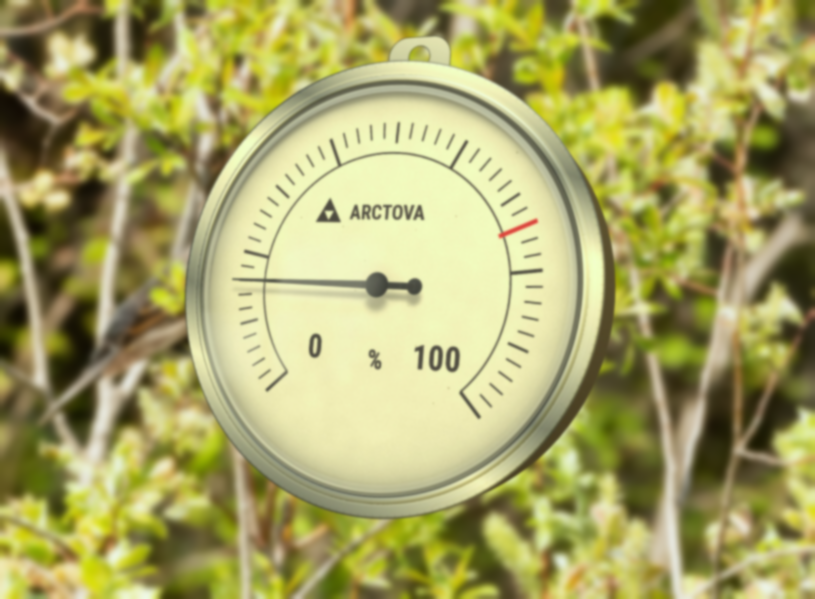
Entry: 16 %
